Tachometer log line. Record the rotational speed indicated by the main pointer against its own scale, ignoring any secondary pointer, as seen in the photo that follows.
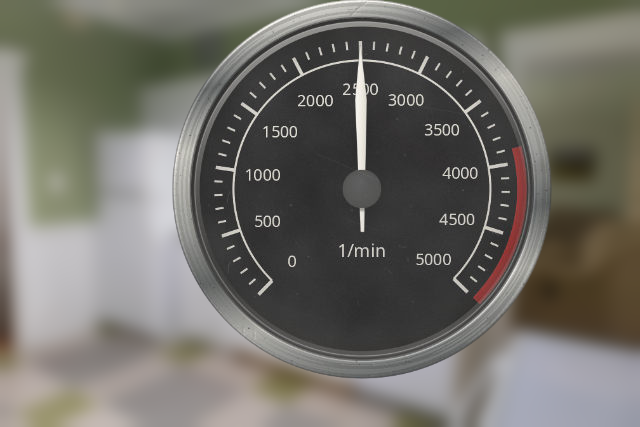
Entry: 2500 rpm
